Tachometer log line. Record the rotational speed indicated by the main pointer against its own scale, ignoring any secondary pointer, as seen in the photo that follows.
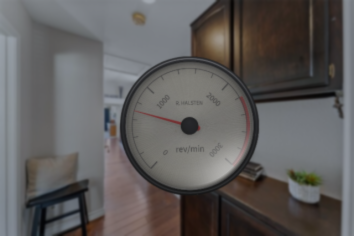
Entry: 700 rpm
